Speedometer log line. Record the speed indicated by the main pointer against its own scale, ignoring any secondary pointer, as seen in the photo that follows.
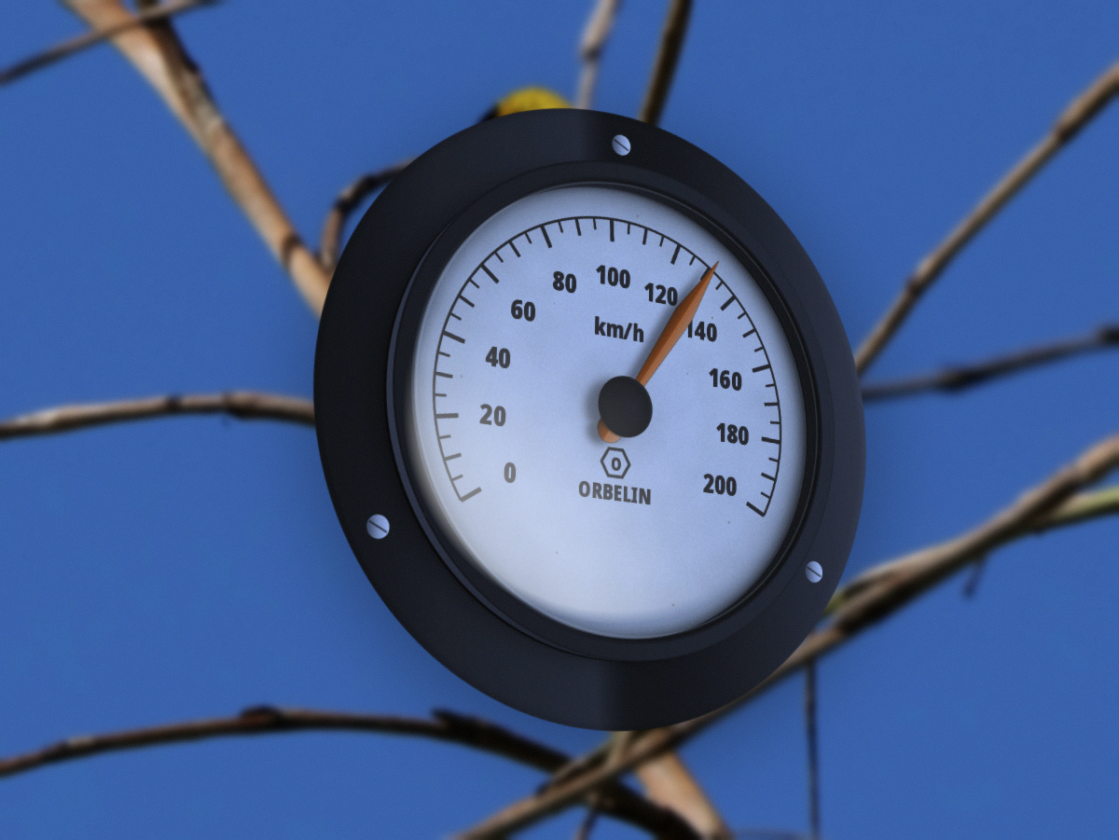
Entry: 130 km/h
